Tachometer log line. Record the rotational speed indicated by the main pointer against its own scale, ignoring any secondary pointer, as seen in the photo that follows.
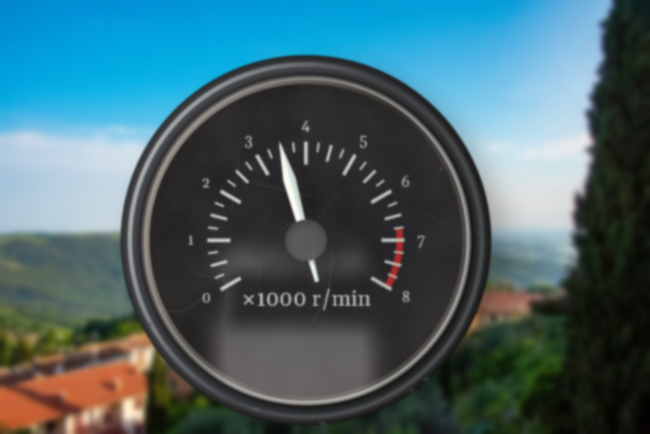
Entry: 3500 rpm
